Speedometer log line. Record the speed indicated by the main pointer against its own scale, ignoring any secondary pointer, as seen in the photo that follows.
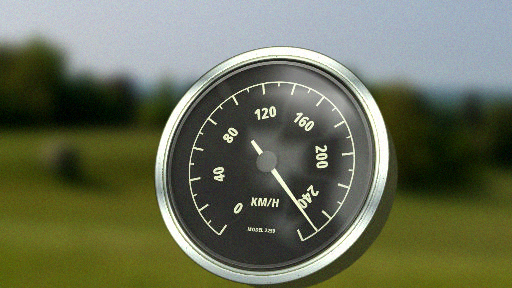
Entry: 250 km/h
